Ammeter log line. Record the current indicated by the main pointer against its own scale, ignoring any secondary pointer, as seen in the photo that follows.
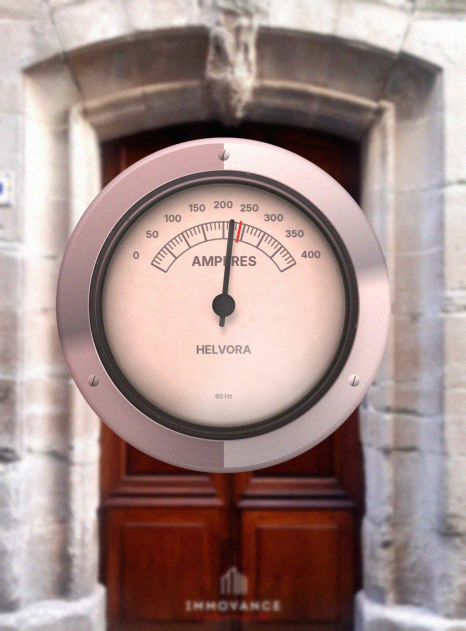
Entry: 220 A
